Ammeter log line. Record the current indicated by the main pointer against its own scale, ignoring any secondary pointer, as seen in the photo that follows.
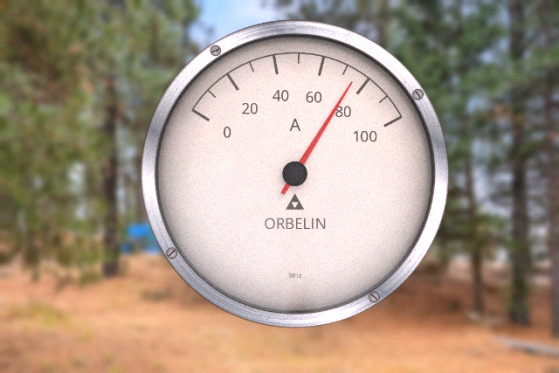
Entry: 75 A
